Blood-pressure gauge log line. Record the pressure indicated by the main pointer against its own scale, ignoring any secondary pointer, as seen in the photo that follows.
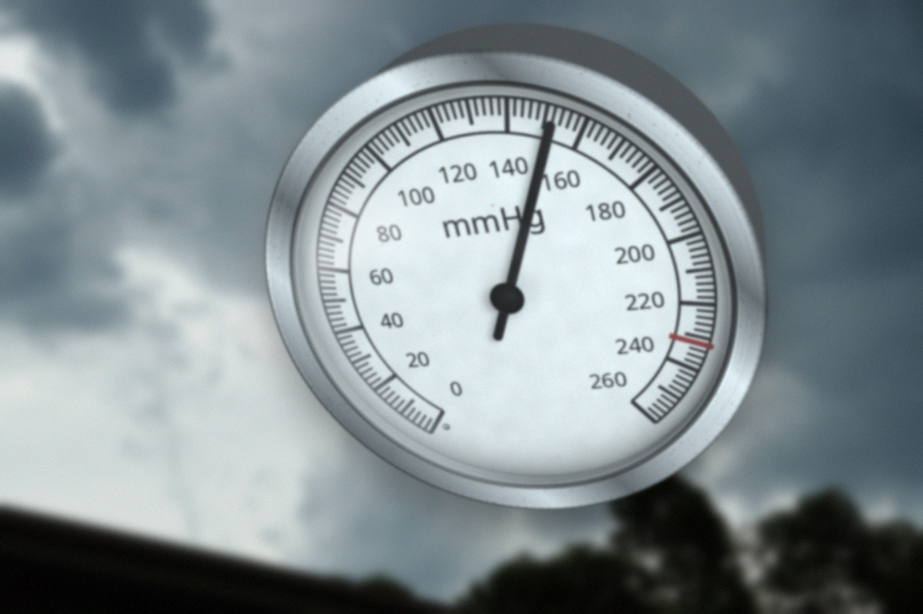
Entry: 152 mmHg
